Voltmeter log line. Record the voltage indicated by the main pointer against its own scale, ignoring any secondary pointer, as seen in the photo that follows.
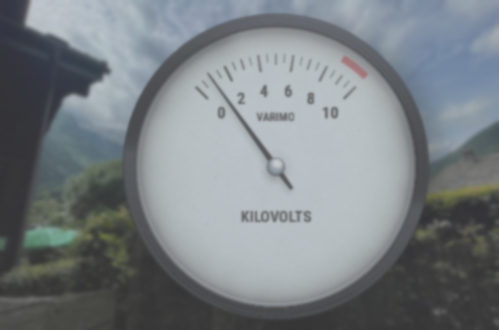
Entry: 1 kV
